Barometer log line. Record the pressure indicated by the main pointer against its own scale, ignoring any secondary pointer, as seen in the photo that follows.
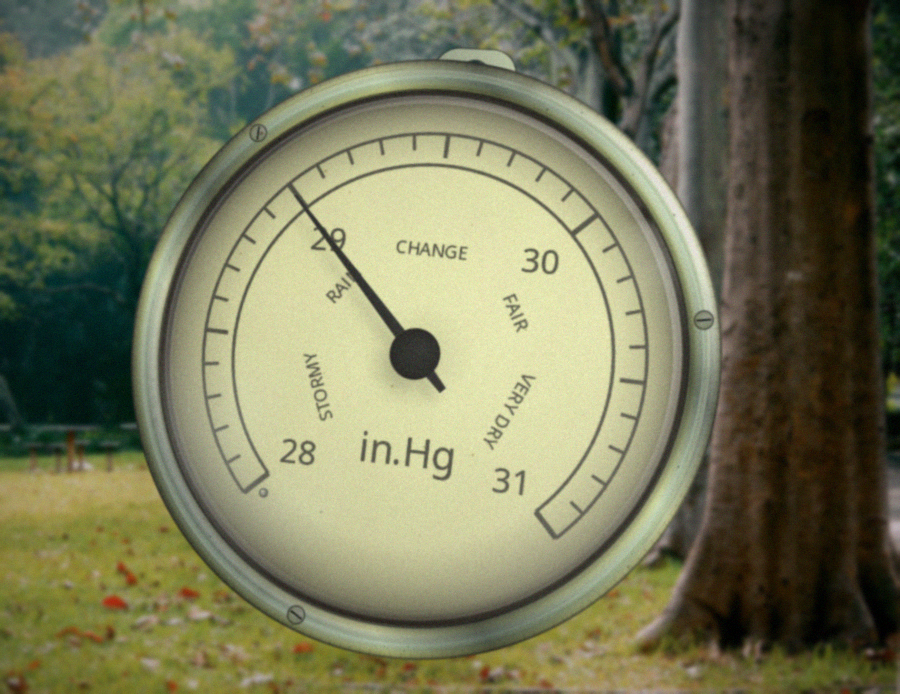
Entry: 29 inHg
